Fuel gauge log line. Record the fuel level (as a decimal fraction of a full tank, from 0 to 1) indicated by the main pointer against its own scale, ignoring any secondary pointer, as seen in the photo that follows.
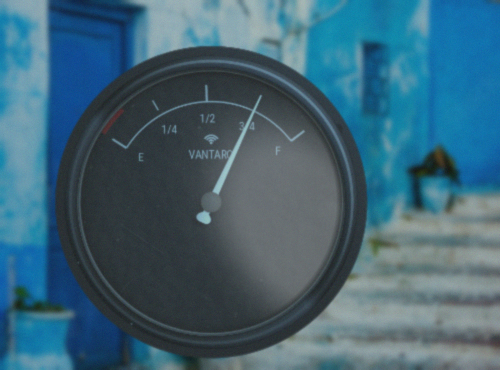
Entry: 0.75
